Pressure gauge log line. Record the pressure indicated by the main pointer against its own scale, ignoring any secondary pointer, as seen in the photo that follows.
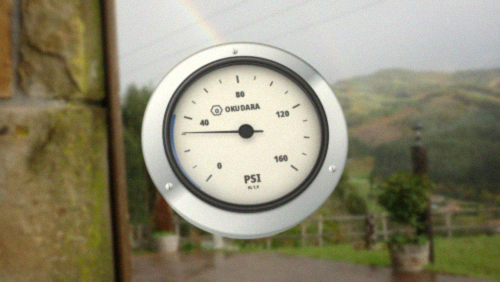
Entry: 30 psi
